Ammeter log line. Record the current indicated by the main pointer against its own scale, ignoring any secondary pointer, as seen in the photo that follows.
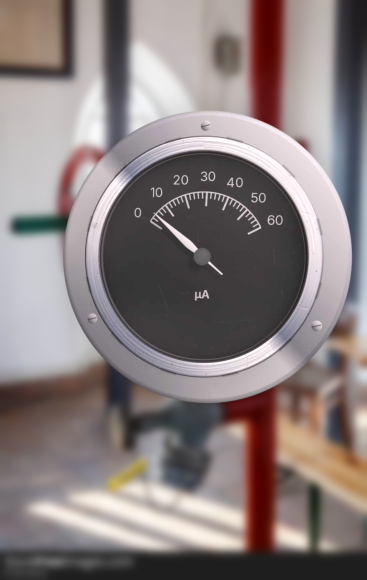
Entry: 4 µA
